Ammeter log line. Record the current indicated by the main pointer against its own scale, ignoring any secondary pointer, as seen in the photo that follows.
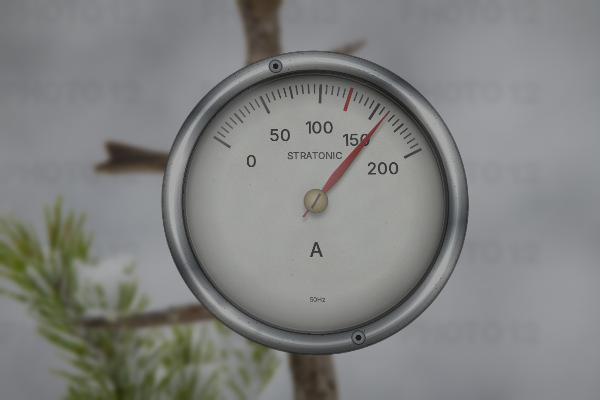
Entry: 160 A
